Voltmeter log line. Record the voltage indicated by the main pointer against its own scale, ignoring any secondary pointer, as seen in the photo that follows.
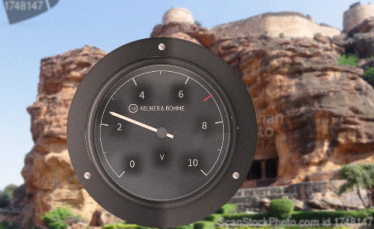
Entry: 2.5 V
